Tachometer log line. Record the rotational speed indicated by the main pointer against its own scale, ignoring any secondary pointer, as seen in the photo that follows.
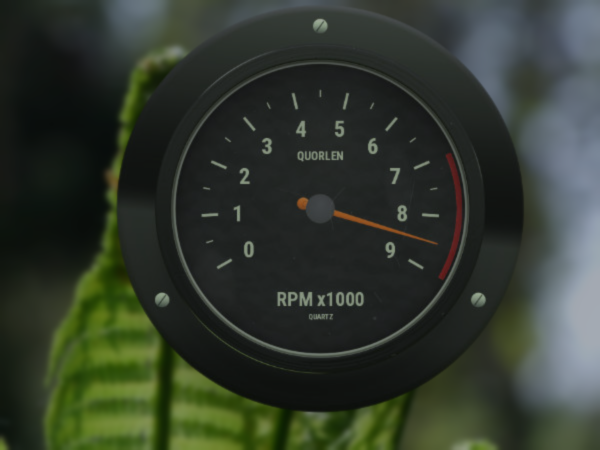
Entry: 8500 rpm
